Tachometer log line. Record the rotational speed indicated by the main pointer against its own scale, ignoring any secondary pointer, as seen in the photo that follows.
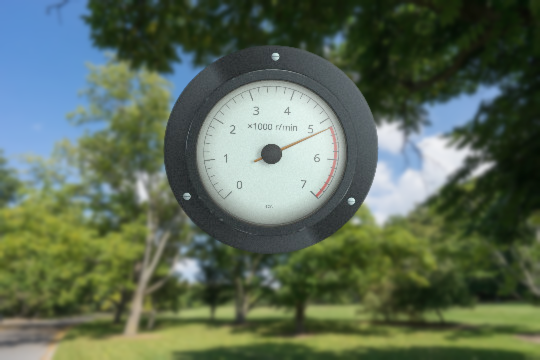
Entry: 5200 rpm
